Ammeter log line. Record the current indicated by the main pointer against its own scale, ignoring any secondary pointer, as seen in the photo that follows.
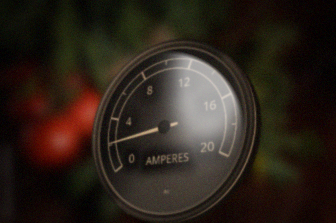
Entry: 2 A
